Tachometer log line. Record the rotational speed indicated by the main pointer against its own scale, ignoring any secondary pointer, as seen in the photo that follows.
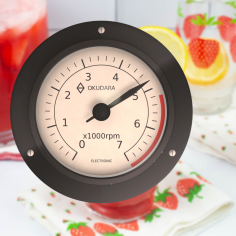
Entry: 4800 rpm
